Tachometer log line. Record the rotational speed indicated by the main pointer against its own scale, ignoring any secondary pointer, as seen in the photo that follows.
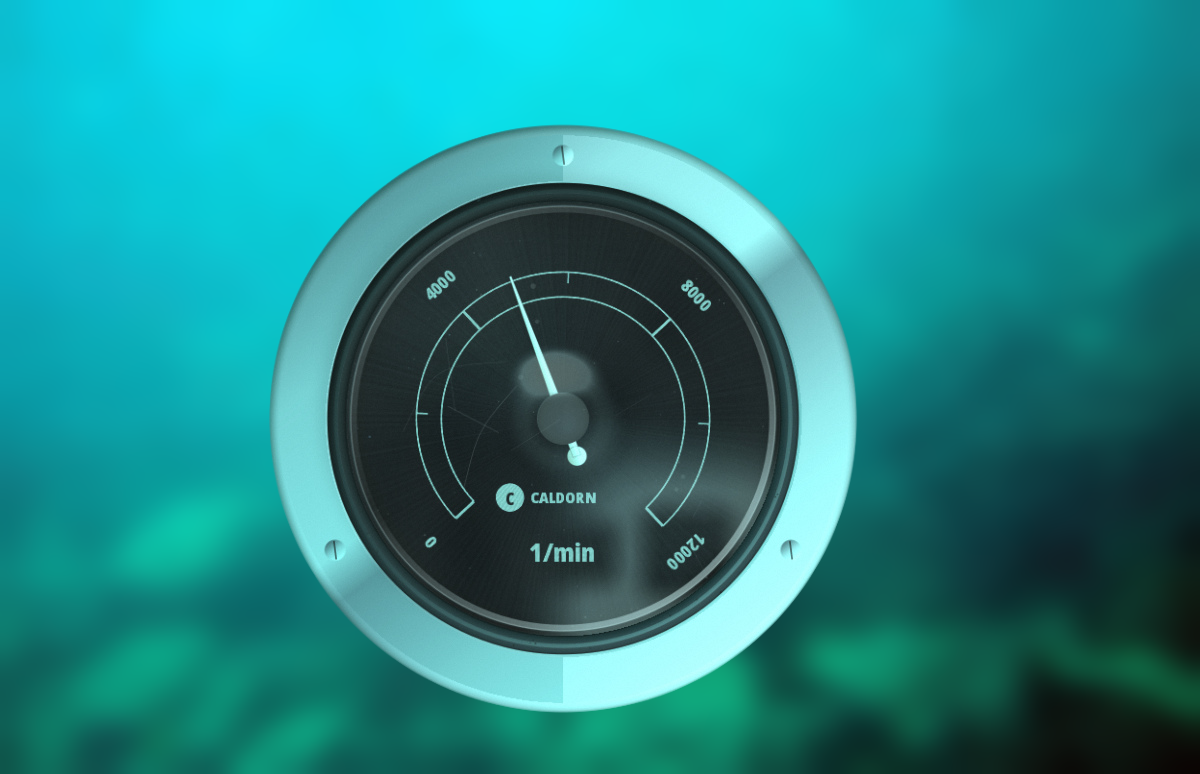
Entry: 5000 rpm
